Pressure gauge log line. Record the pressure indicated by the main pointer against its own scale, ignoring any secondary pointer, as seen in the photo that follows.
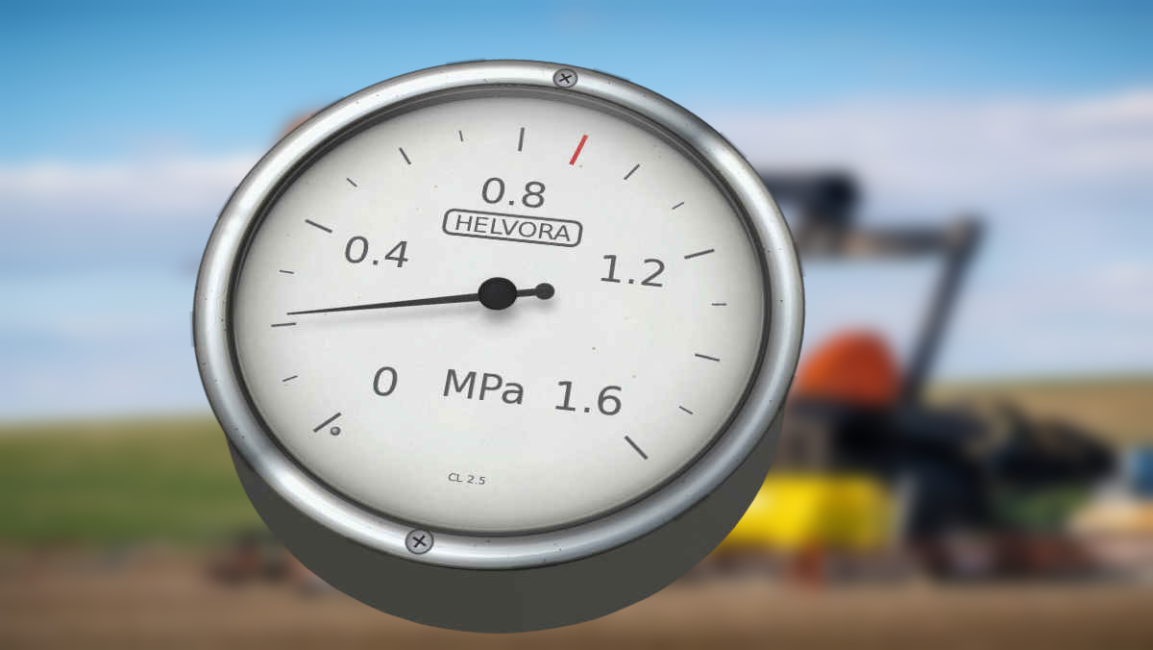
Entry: 0.2 MPa
